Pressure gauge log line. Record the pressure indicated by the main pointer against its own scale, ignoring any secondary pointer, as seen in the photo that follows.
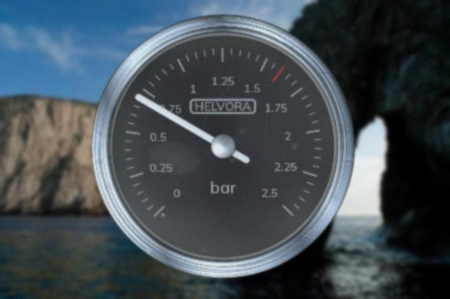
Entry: 0.7 bar
